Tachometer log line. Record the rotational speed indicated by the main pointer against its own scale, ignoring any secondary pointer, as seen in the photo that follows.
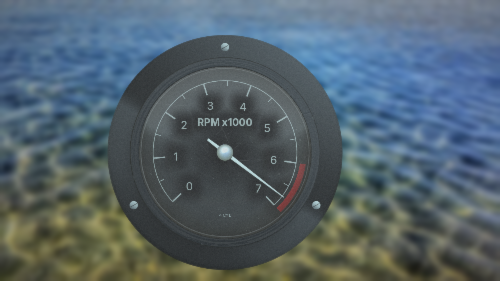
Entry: 6750 rpm
